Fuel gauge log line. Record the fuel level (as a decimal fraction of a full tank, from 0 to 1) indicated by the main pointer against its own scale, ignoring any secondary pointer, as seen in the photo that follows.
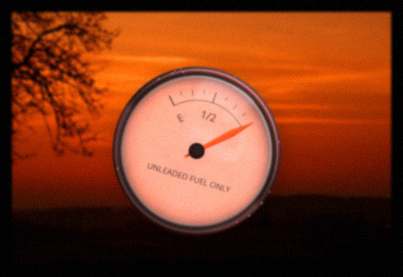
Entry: 1
